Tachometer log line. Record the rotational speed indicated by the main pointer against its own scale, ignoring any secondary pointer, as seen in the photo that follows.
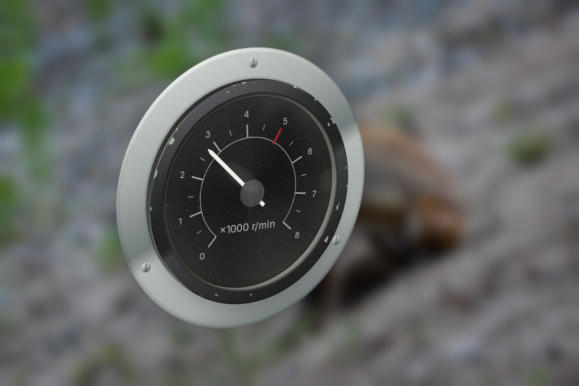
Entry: 2750 rpm
